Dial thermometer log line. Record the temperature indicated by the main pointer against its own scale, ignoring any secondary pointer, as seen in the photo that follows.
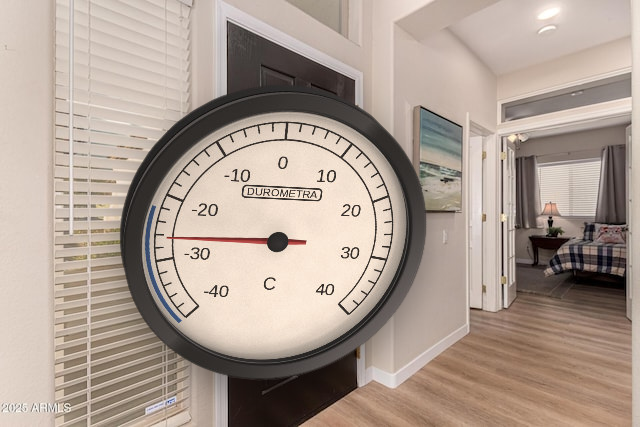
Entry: -26 °C
